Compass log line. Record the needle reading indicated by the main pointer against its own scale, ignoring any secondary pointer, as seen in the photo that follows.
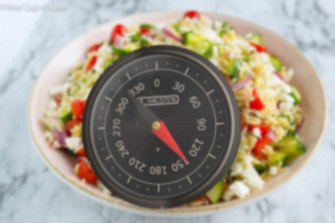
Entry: 140 °
